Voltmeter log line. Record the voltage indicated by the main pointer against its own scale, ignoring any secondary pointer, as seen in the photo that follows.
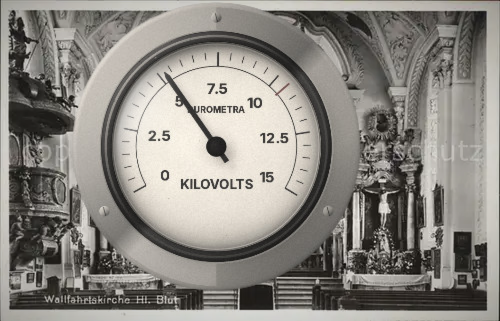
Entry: 5.25 kV
